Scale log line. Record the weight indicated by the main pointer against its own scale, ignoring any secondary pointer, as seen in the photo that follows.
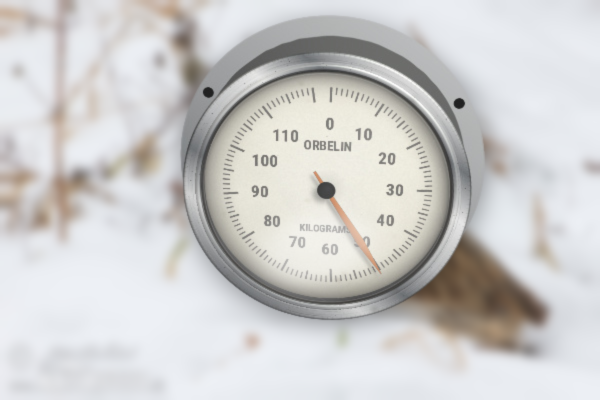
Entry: 50 kg
